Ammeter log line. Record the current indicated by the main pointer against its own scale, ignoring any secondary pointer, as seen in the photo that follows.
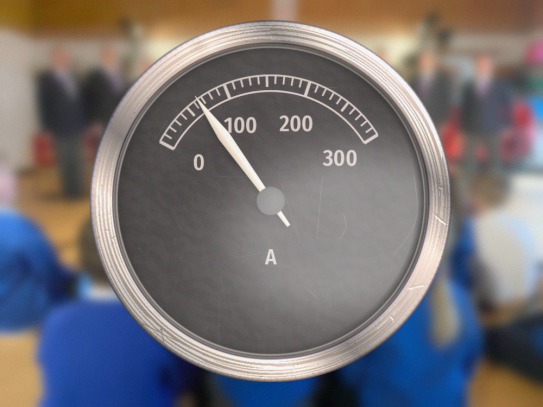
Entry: 65 A
